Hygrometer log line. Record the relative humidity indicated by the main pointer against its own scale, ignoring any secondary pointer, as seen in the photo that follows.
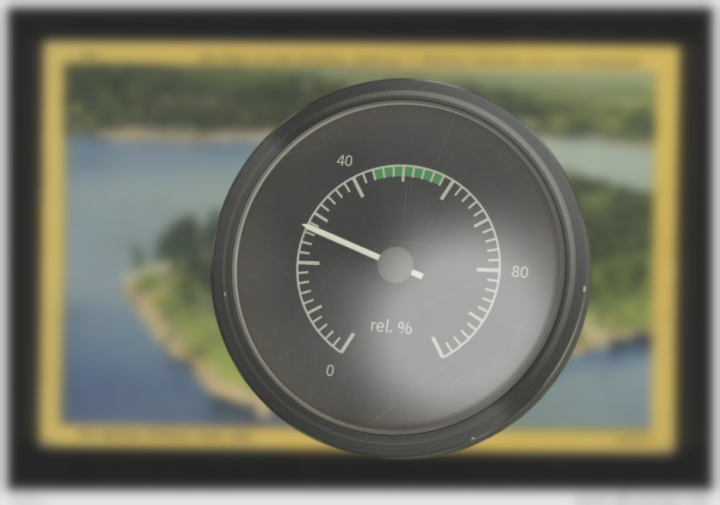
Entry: 27 %
